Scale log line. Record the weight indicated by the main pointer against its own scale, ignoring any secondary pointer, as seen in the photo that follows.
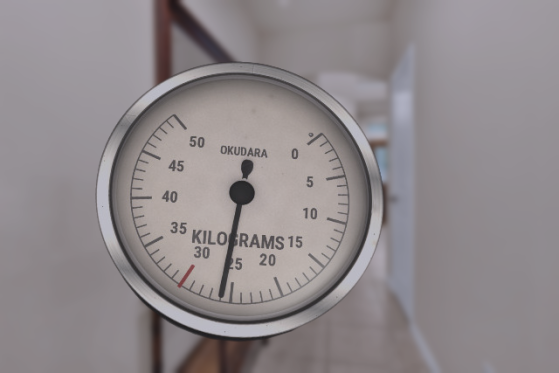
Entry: 26 kg
